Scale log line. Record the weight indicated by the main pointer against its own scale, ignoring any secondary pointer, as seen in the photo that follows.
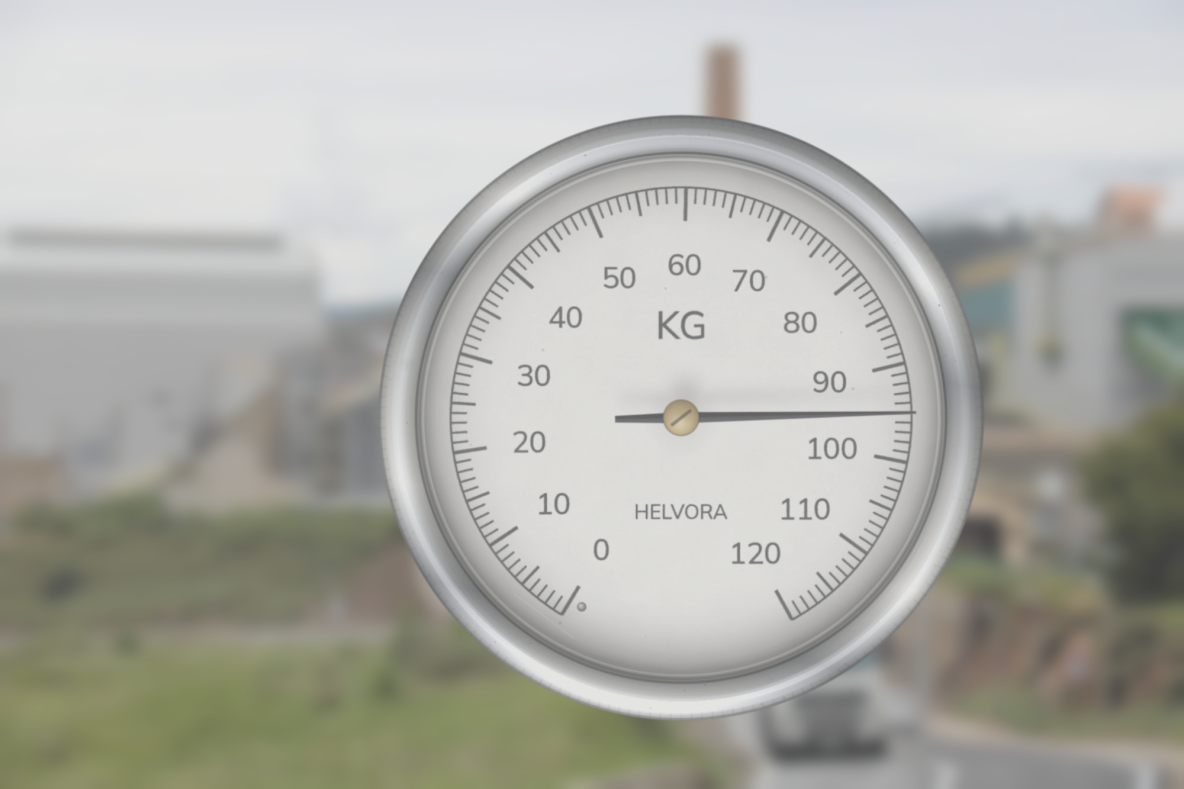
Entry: 95 kg
